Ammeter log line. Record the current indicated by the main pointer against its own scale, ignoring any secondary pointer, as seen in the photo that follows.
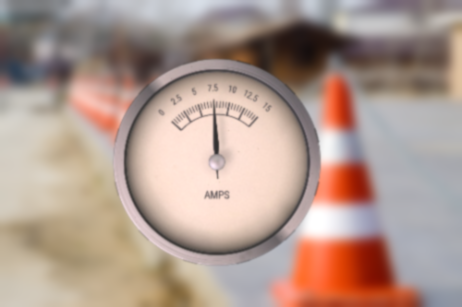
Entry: 7.5 A
